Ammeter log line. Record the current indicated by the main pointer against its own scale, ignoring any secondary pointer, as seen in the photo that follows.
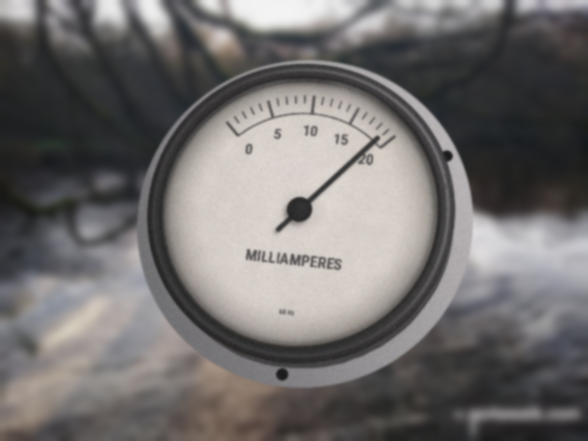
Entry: 19 mA
